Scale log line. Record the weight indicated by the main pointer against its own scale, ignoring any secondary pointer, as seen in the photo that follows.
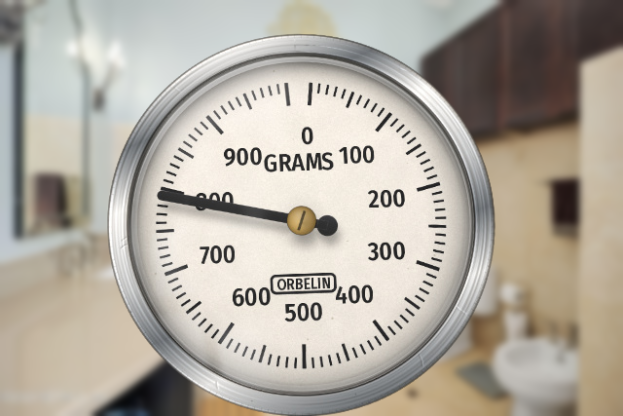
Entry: 790 g
